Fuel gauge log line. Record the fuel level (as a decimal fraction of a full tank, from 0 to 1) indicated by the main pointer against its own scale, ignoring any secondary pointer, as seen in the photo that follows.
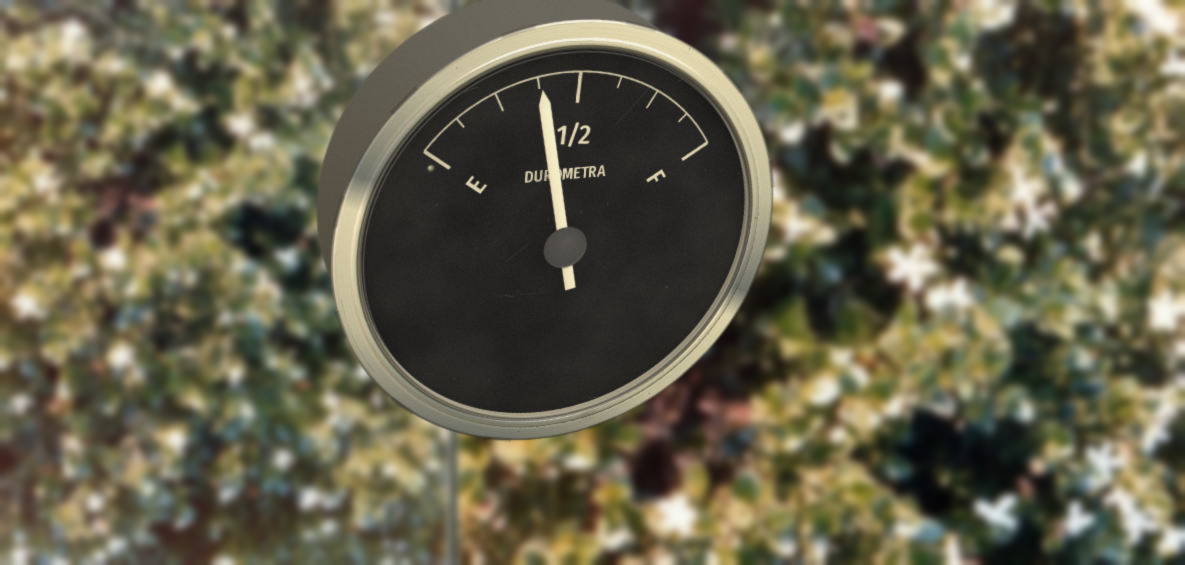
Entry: 0.375
